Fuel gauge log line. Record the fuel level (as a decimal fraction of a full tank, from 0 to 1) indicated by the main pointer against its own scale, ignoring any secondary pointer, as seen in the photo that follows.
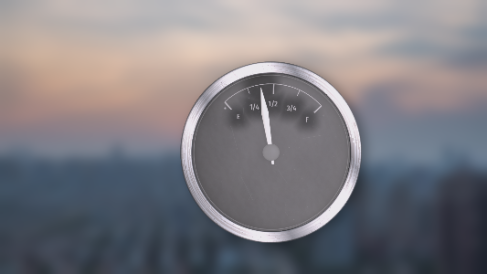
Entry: 0.375
